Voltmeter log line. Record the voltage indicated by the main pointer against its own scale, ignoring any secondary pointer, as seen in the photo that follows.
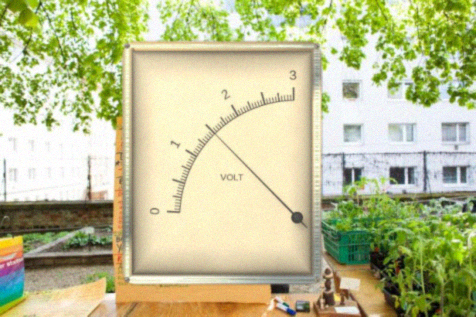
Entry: 1.5 V
